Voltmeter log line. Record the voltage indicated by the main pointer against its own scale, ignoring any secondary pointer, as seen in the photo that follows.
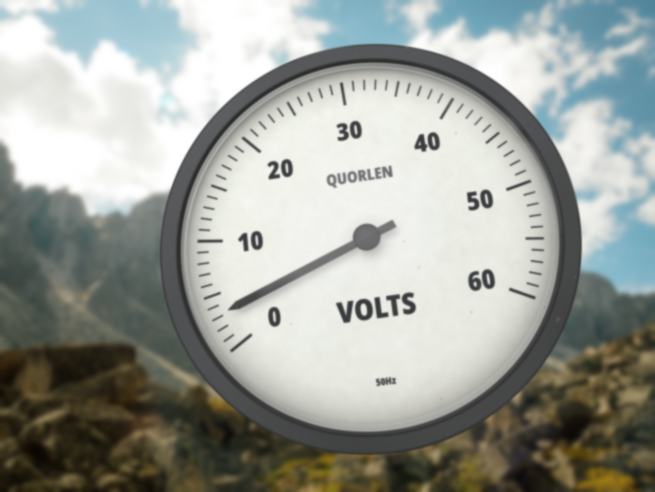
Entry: 3 V
